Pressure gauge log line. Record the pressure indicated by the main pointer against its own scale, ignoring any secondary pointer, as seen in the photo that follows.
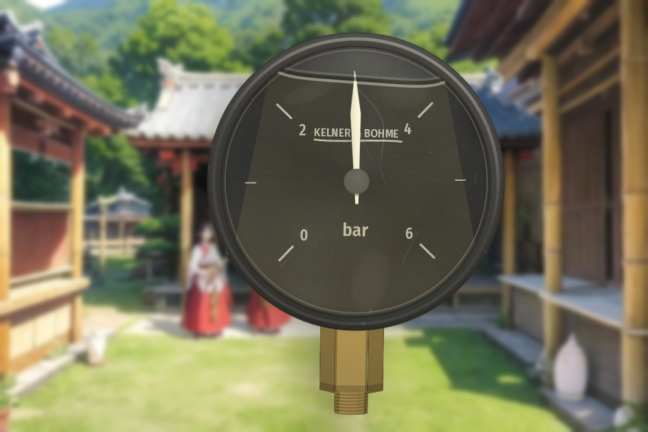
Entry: 3 bar
